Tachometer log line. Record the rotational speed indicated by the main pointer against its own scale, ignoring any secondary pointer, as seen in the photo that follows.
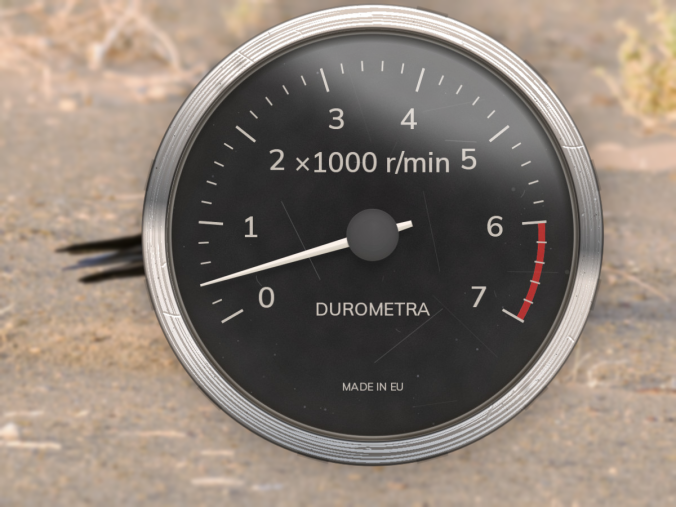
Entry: 400 rpm
